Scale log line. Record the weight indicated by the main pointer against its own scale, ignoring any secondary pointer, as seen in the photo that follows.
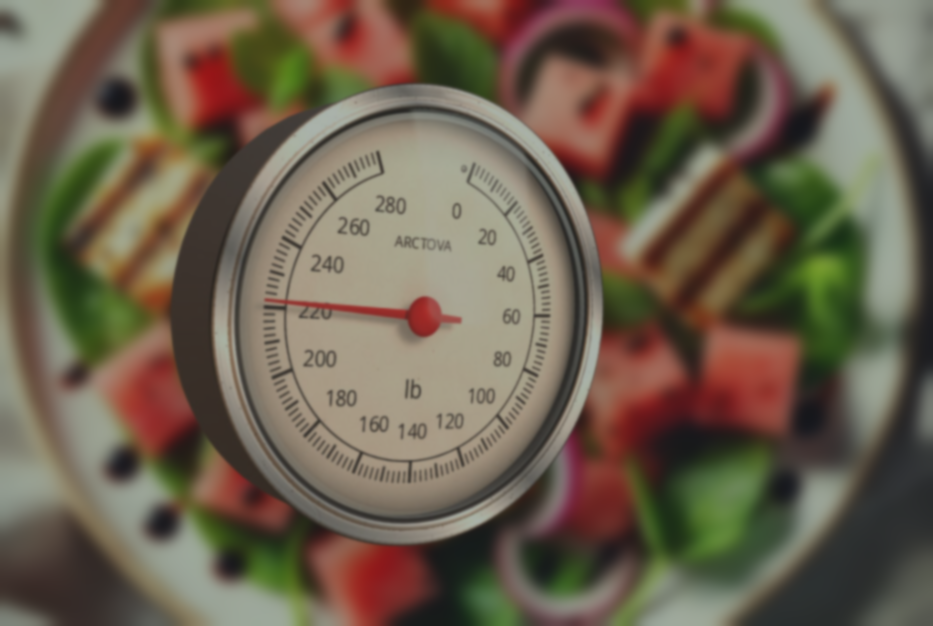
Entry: 222 lb
